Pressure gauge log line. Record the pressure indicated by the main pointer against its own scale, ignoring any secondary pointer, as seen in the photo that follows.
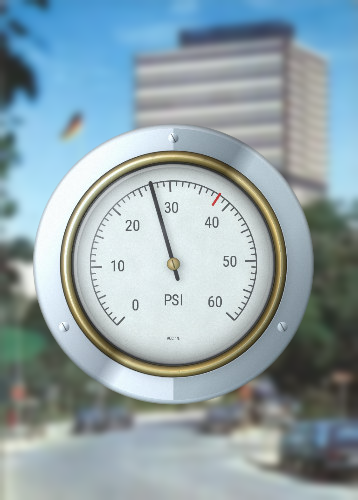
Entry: 27 psi
